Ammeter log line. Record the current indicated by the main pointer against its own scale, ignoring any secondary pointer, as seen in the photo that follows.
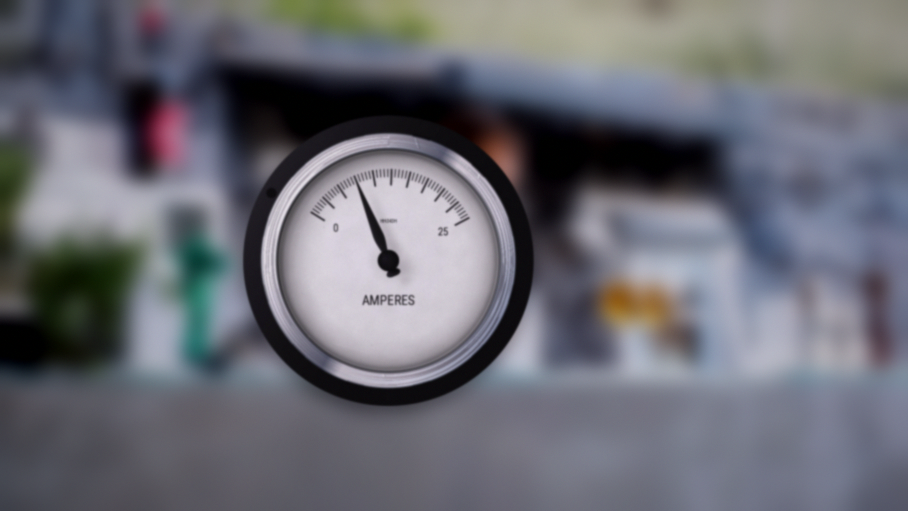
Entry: 7.5 A
